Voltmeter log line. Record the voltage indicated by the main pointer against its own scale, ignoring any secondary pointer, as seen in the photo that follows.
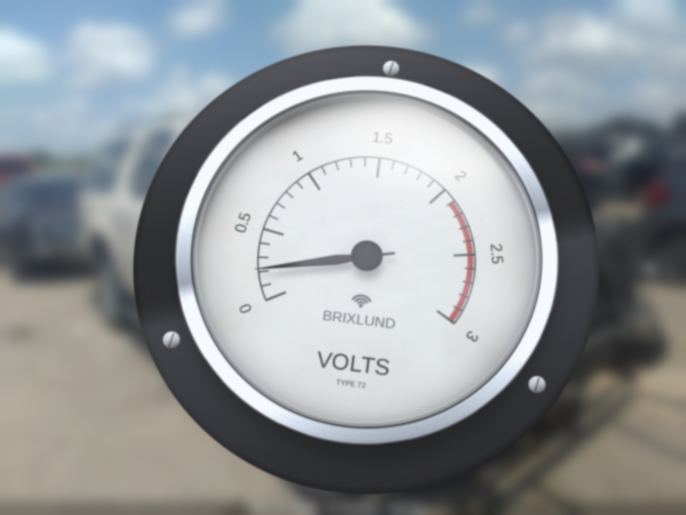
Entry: 0.2 V
